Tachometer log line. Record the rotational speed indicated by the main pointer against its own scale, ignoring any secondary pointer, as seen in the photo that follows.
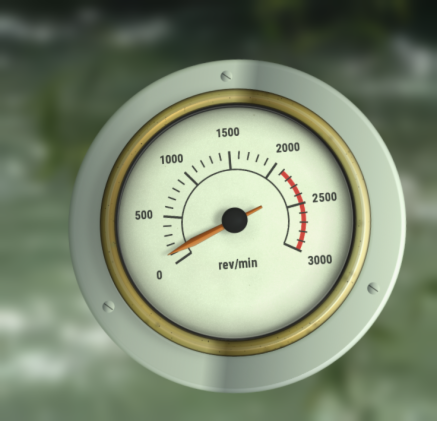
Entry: 100 rpm
